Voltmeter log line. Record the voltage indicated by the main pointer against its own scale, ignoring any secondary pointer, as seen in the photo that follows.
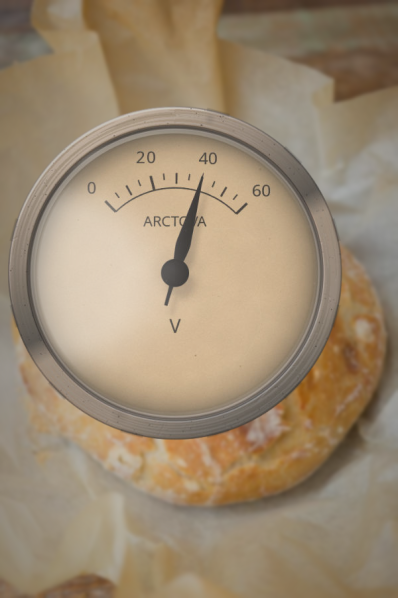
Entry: 40 V
